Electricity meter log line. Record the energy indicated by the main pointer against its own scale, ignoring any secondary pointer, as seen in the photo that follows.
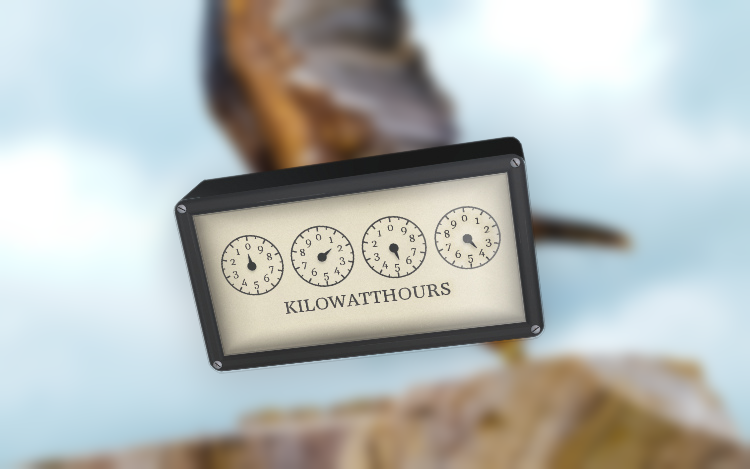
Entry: 154 kWh
